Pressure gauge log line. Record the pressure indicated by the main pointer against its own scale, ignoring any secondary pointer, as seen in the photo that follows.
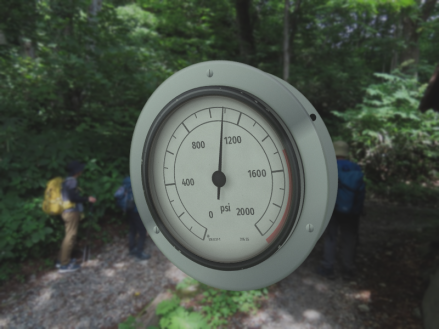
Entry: 1100 psi
